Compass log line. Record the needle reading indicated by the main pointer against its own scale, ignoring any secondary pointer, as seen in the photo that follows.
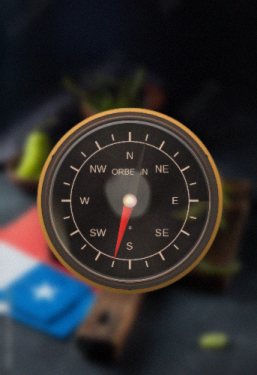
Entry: 195 °
